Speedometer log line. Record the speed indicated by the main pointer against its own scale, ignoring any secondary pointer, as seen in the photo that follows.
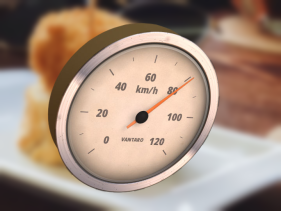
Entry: 80 km/h
